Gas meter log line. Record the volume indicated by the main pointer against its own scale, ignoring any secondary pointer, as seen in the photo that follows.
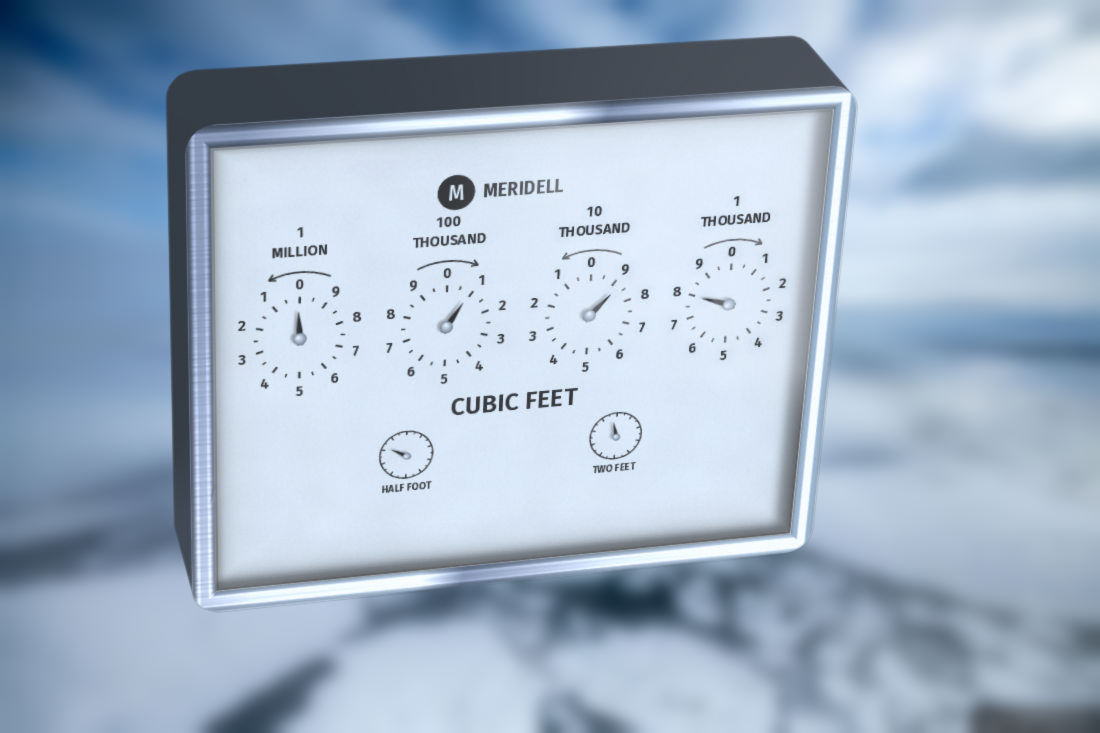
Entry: 8800 ft³
